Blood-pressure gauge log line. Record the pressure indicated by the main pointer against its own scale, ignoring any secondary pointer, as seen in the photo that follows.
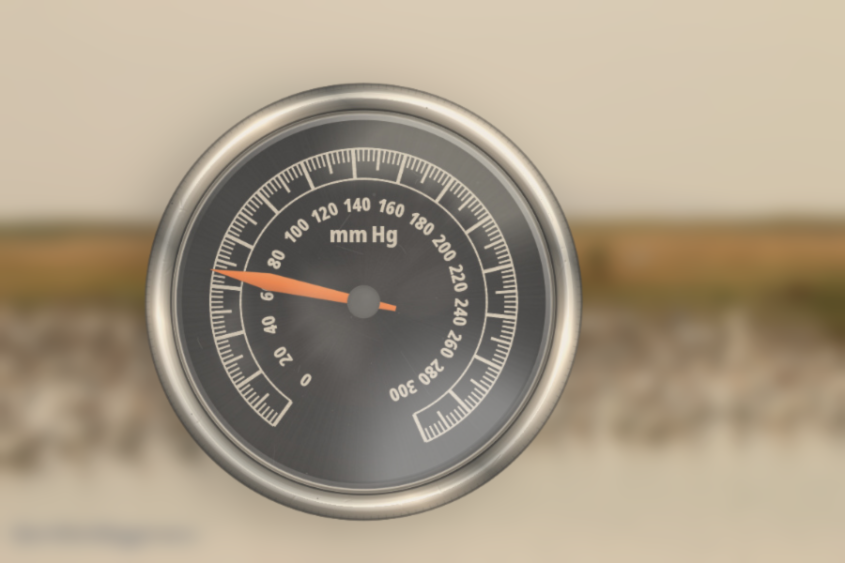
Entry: 66 mmHg
